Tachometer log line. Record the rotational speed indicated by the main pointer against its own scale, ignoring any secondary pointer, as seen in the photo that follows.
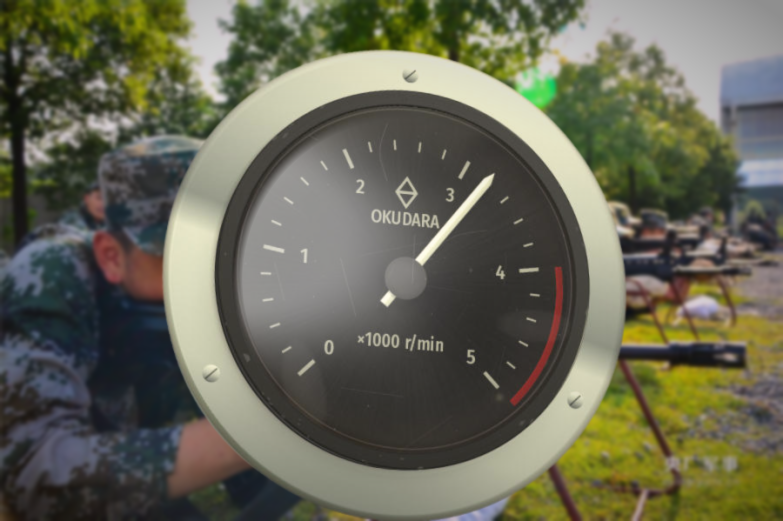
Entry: 3200 rpm
